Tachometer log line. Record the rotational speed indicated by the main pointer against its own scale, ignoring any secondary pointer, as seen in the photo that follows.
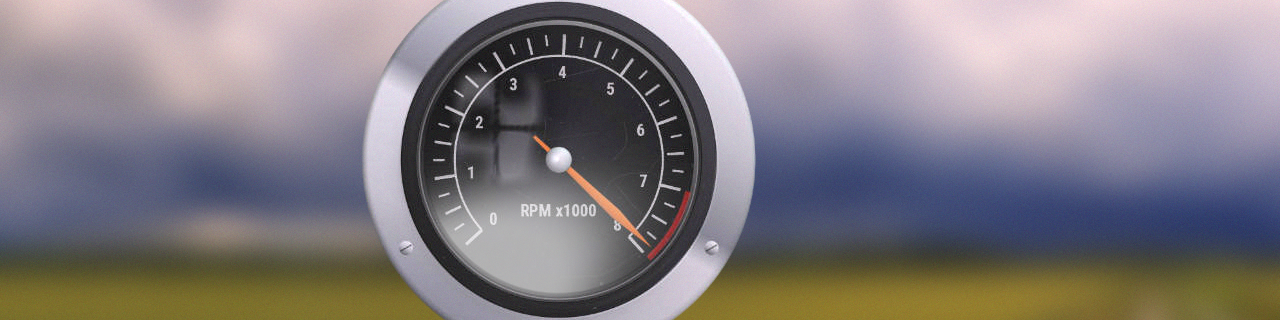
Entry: 7875 rpm
